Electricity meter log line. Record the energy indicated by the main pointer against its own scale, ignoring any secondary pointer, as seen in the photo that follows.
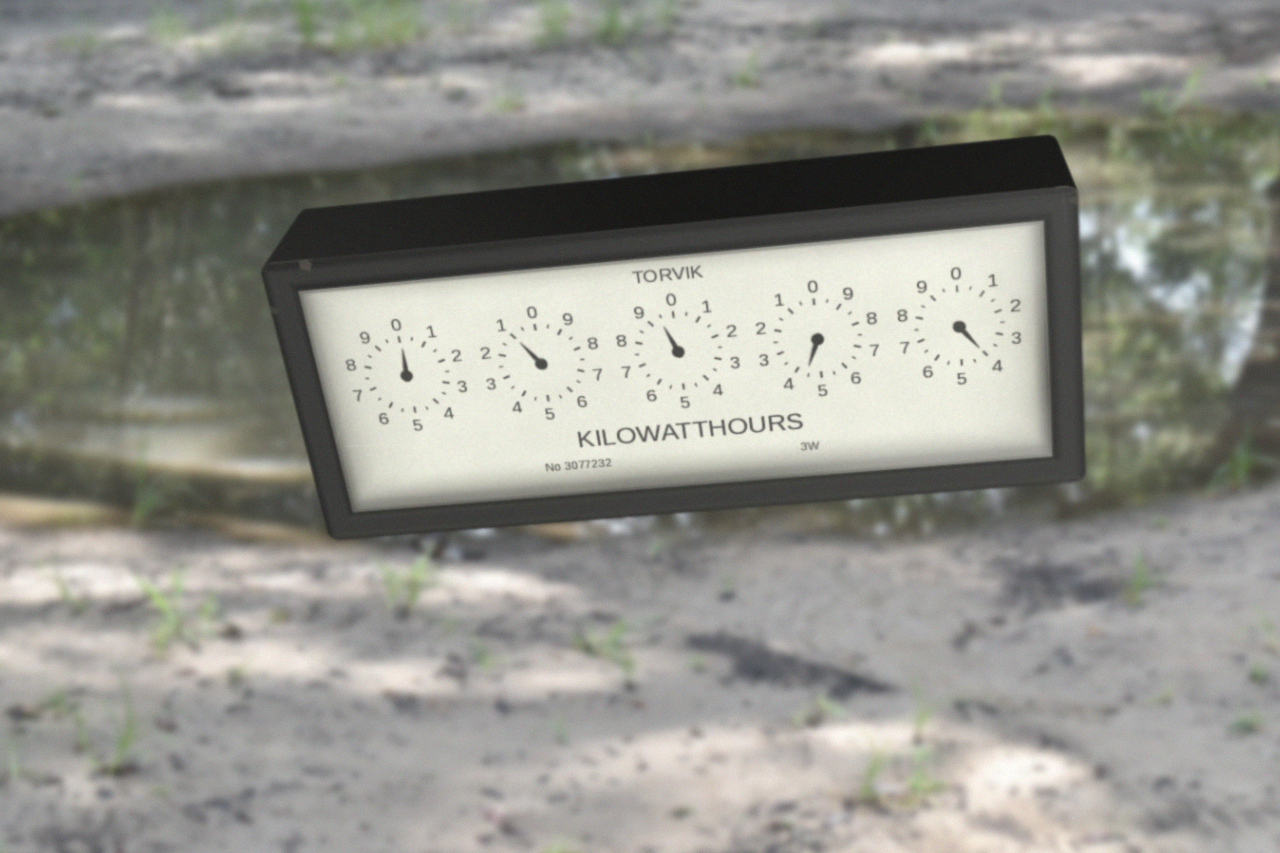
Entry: 944 kWh
